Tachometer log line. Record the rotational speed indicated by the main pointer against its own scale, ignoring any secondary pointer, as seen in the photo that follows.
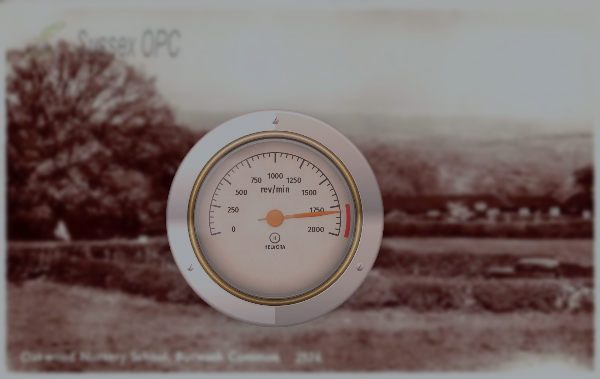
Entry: 1800 rpm
